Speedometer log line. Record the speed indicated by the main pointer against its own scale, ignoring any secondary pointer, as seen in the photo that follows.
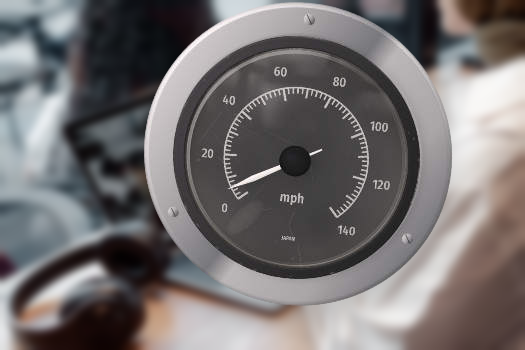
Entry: 6 mph
